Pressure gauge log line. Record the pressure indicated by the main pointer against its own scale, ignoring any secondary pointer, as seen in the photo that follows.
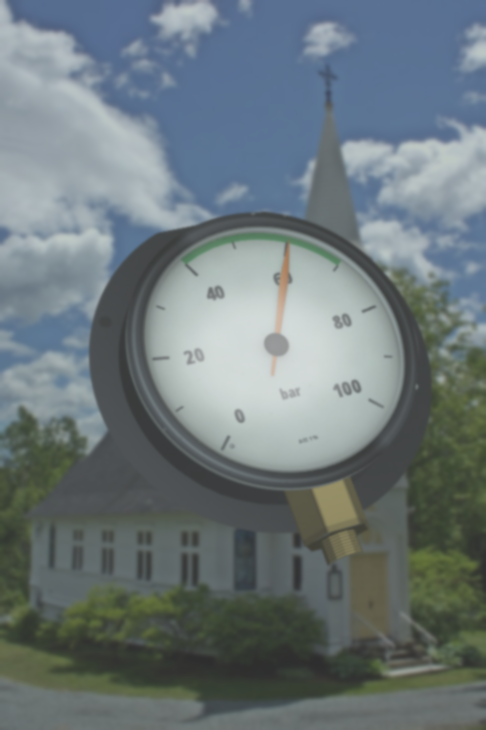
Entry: 60 bar
